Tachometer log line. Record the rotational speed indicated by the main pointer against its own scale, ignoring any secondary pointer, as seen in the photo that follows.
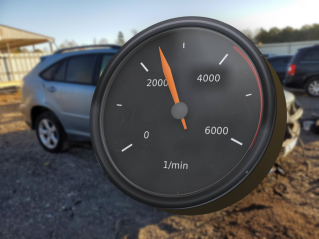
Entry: 2500 rpm
